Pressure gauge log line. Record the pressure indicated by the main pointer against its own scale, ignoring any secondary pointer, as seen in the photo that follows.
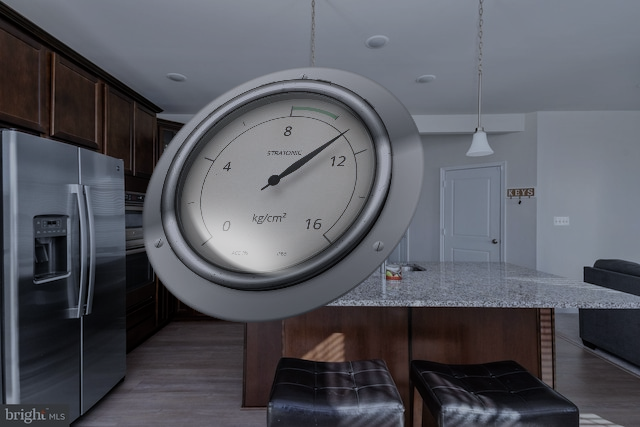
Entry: 11 kg/cm²
